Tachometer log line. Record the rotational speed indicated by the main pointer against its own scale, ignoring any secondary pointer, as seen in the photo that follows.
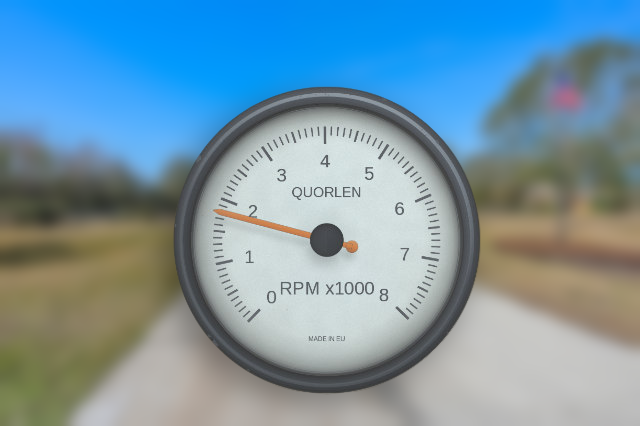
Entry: 1800 rpm
